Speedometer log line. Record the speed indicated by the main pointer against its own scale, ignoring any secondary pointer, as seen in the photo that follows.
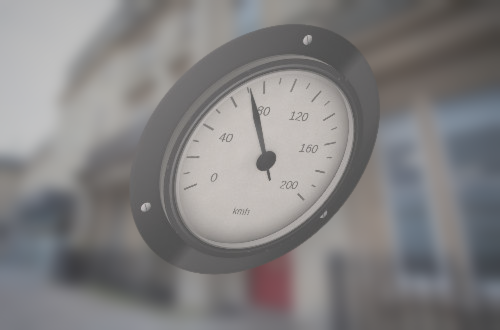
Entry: 70 km/h
